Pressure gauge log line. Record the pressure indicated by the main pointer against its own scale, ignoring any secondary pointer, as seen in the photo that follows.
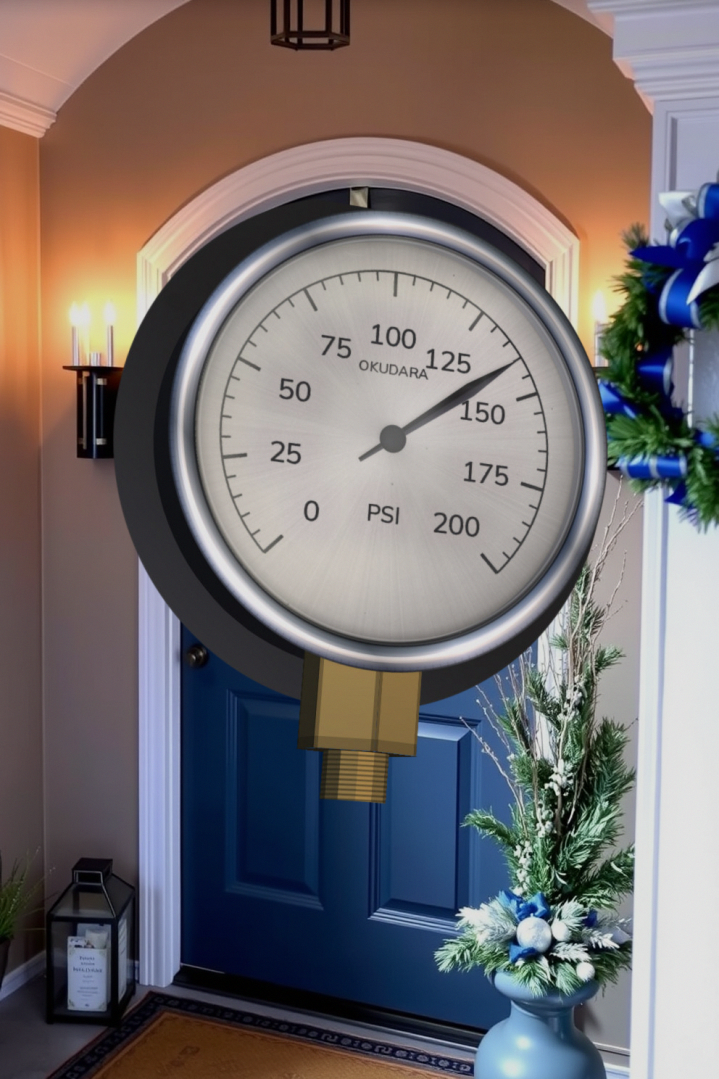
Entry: 140 psi
